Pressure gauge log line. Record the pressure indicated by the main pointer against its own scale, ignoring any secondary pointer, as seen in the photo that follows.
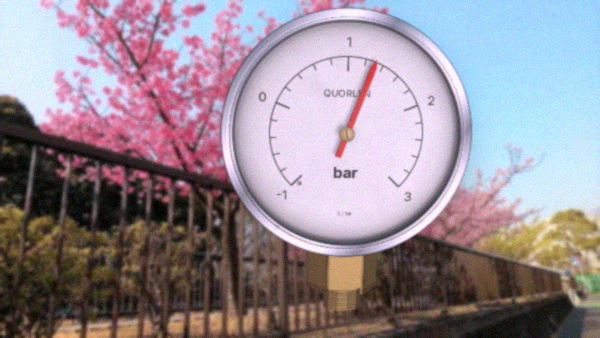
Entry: 1.3 bar
